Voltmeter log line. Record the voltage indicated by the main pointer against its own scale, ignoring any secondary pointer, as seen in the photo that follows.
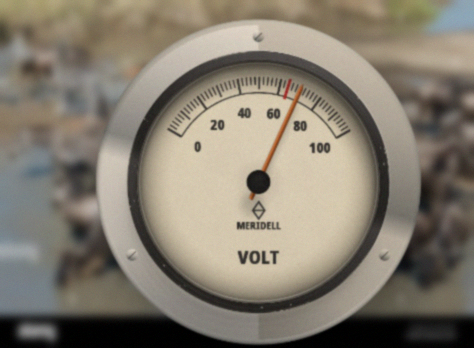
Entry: 70 V
